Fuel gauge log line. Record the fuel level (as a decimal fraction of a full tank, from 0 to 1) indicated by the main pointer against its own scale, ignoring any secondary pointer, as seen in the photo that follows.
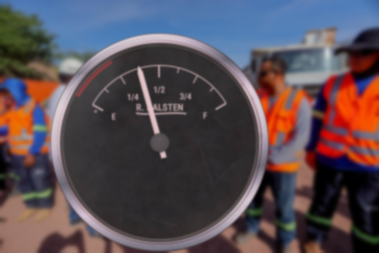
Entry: 0.375
